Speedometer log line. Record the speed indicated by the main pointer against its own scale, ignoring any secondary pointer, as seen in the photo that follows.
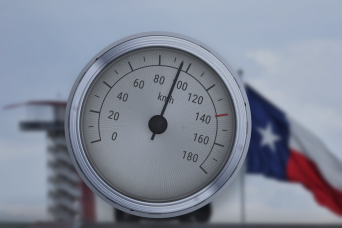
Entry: 95 km/h
